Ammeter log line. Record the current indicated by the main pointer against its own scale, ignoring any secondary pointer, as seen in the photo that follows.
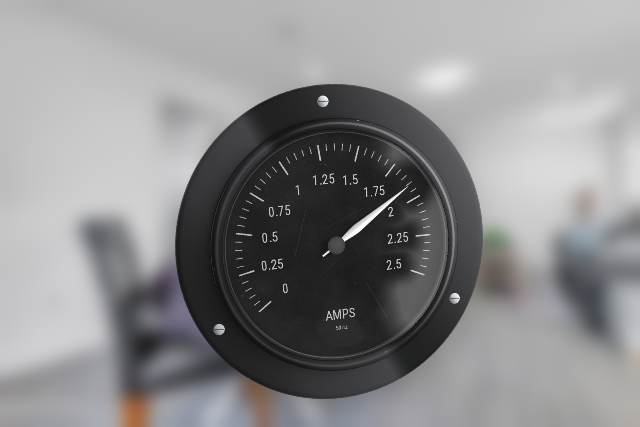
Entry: 1.9 A
